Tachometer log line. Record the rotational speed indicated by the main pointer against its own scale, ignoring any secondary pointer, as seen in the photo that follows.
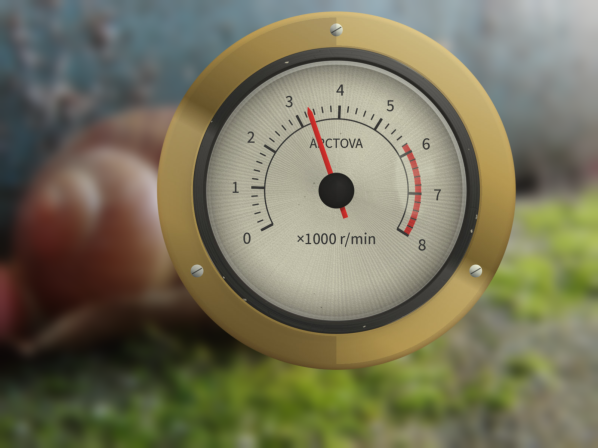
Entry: 3300 rpm
